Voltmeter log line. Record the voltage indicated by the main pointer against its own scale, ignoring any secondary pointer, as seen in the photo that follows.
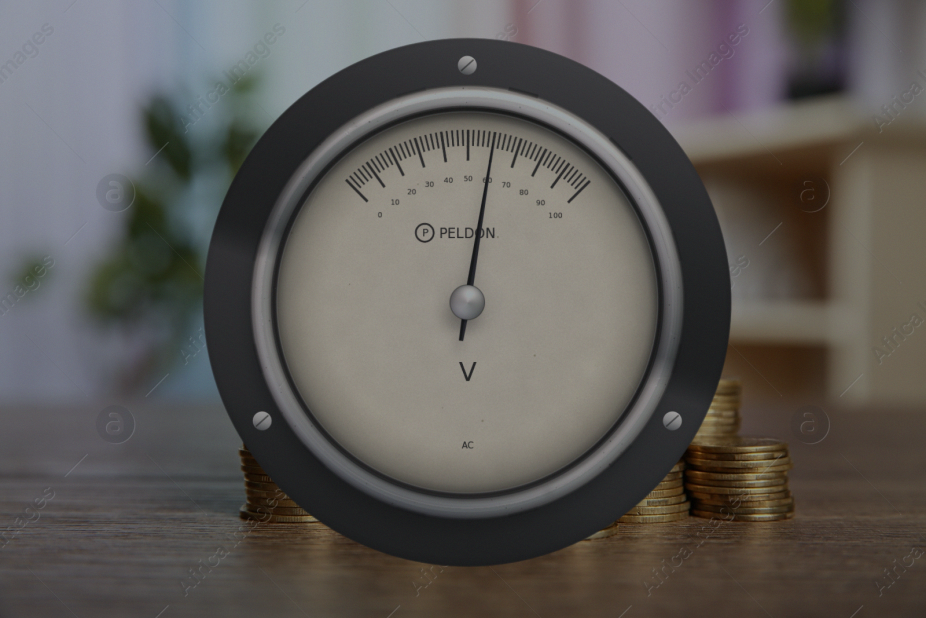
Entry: 60 V
